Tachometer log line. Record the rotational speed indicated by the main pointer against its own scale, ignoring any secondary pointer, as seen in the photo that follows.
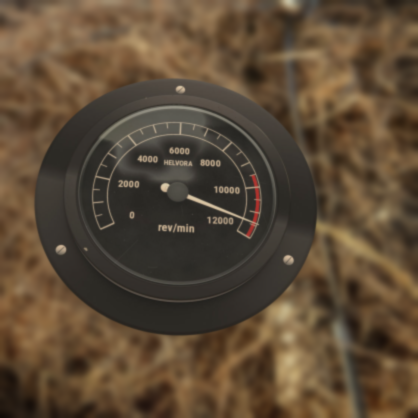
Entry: 11500 rpm
